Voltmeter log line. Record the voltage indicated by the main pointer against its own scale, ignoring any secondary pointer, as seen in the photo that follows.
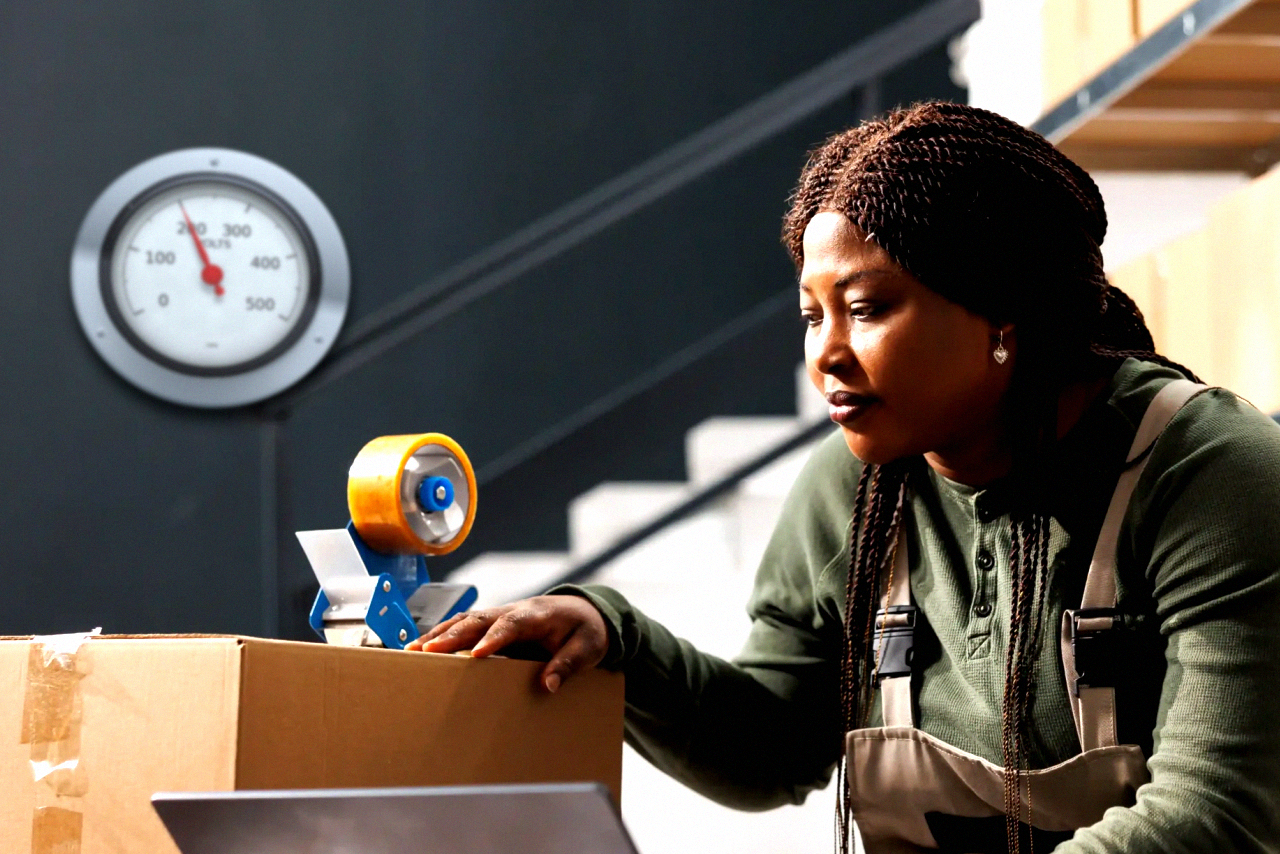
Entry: 200 V
